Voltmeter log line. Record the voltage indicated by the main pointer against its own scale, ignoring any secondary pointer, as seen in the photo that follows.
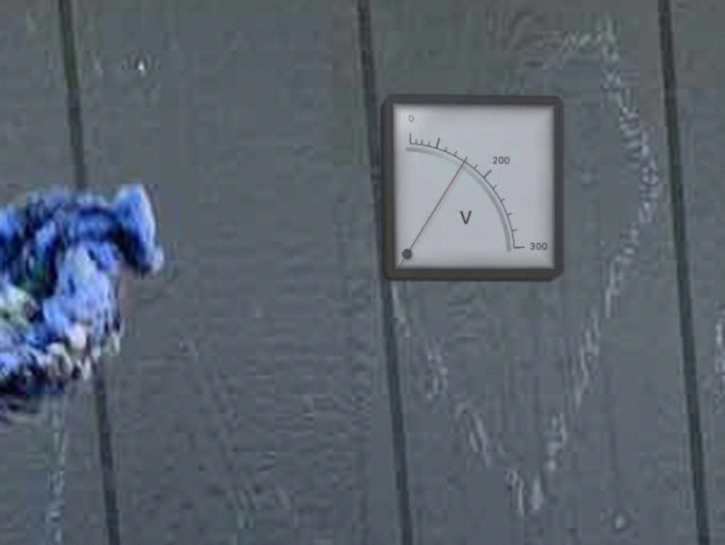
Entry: 160 V
